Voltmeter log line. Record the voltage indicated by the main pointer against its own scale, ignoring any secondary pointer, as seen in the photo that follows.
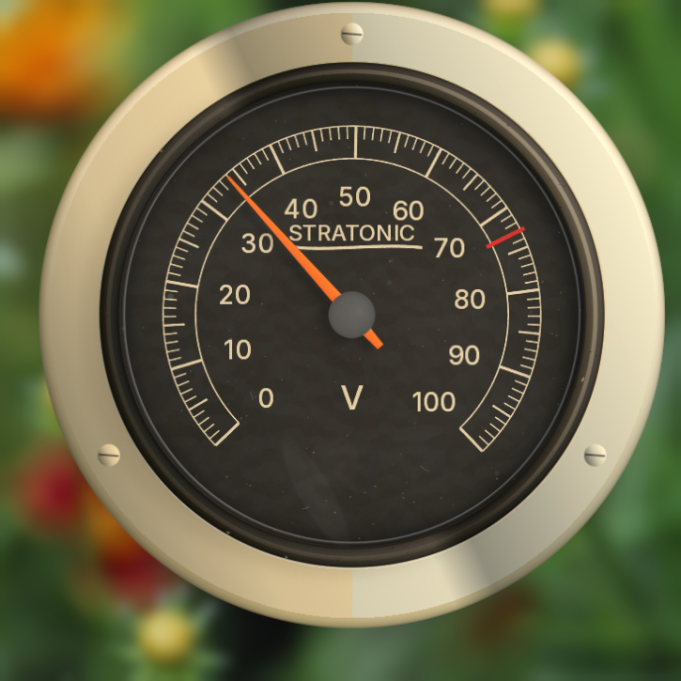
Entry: 34 V
